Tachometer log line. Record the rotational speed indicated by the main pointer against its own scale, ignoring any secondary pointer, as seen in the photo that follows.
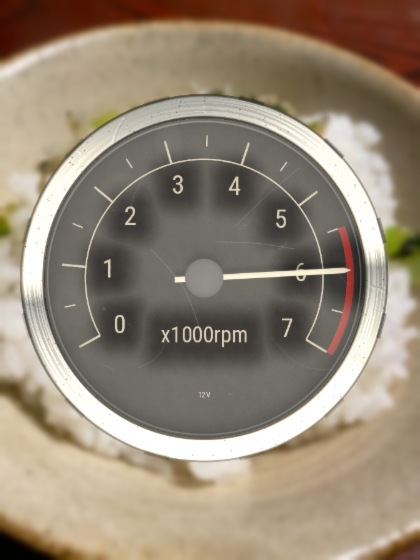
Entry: 6000 rpm
